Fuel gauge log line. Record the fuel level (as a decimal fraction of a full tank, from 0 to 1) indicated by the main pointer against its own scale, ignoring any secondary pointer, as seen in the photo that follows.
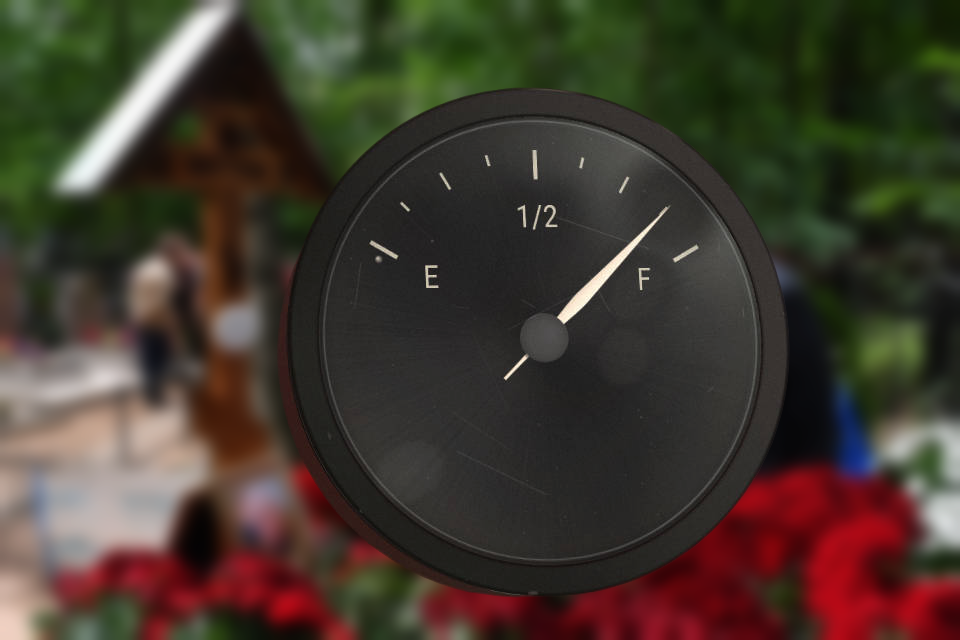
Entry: 0.875
